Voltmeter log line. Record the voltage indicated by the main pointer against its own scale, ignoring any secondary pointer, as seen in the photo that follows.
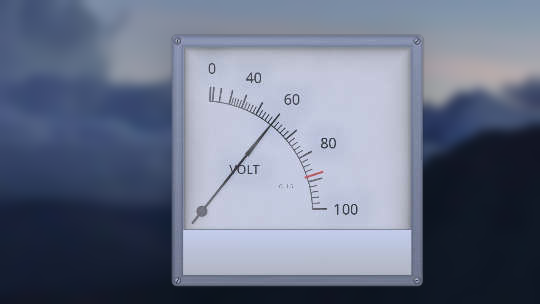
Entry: 60 V
